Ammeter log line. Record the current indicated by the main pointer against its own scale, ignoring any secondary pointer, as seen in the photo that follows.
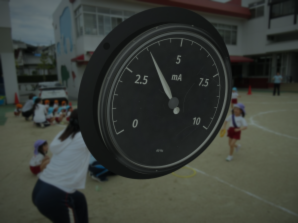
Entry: 3.5 mA
